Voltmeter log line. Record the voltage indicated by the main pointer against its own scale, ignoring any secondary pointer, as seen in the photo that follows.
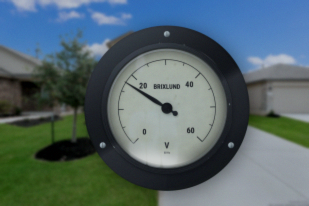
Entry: 17.5 V
